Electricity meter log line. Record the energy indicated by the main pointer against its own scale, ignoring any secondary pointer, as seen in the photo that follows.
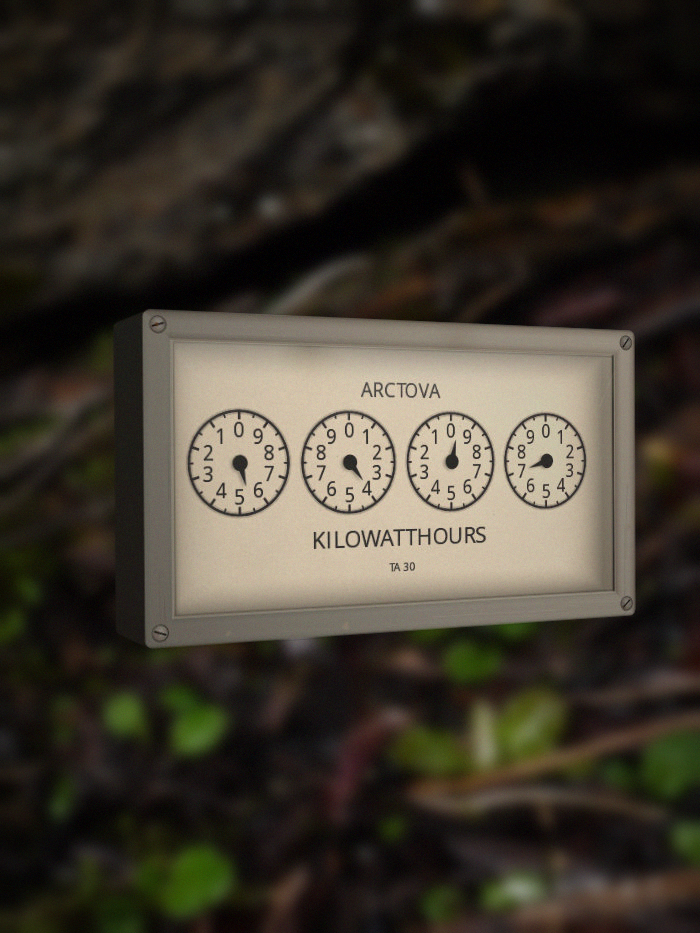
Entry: 5397 kWh
